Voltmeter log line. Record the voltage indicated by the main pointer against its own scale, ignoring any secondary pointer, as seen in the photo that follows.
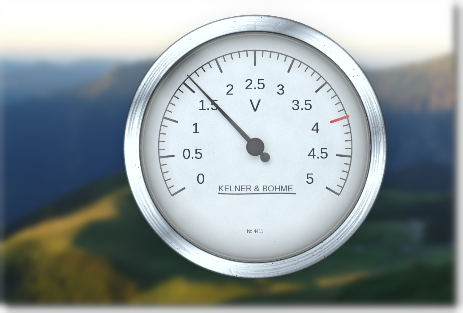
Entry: 1.6 V
